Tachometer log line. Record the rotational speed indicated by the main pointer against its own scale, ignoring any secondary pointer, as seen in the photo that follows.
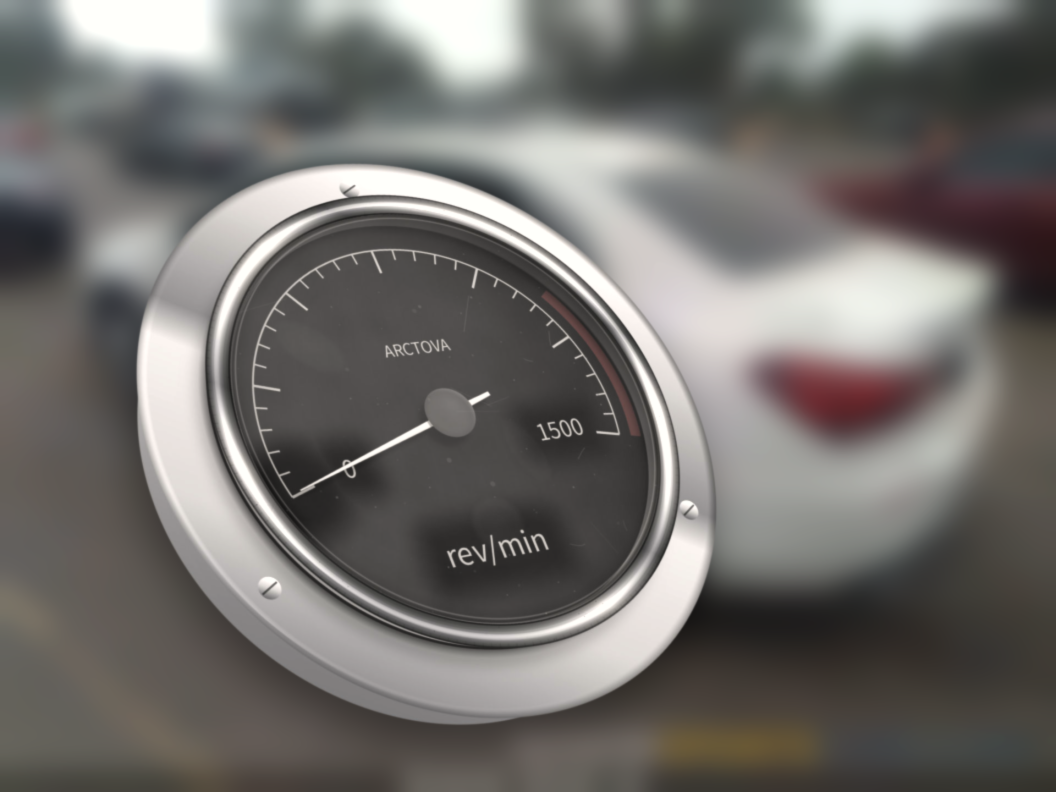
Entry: 0 rpm
